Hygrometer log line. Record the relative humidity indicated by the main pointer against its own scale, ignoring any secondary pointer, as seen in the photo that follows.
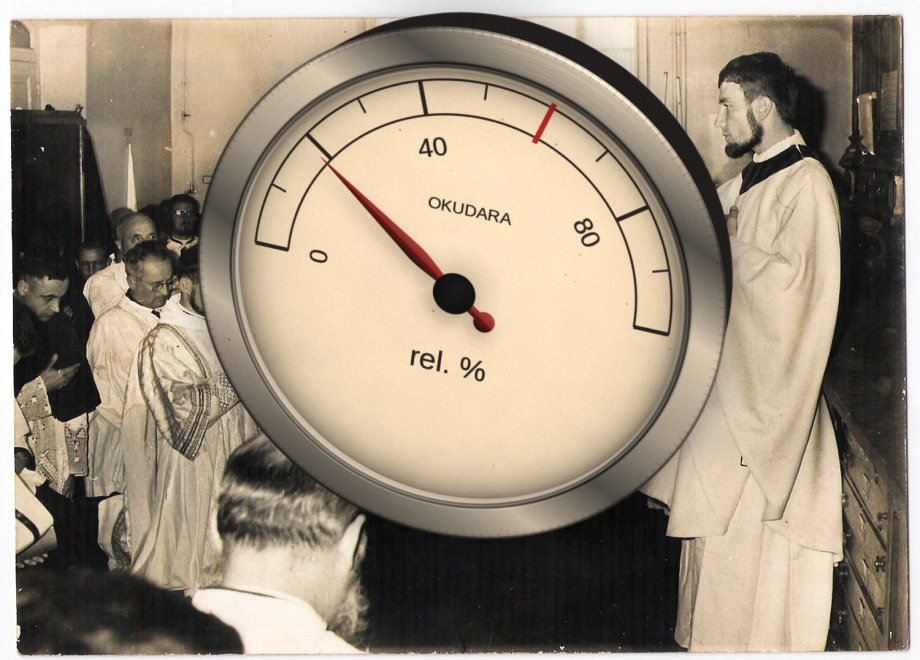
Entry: 20 %
